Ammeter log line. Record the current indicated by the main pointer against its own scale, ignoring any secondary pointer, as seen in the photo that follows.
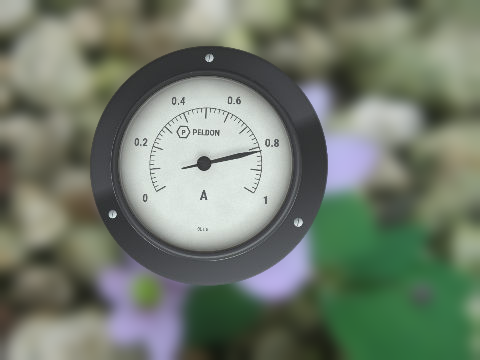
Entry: 0.82 A
